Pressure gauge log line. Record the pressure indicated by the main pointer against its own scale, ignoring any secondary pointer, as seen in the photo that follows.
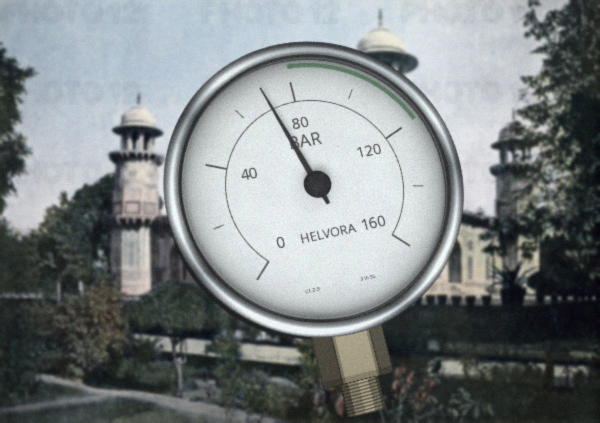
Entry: 70 bar
